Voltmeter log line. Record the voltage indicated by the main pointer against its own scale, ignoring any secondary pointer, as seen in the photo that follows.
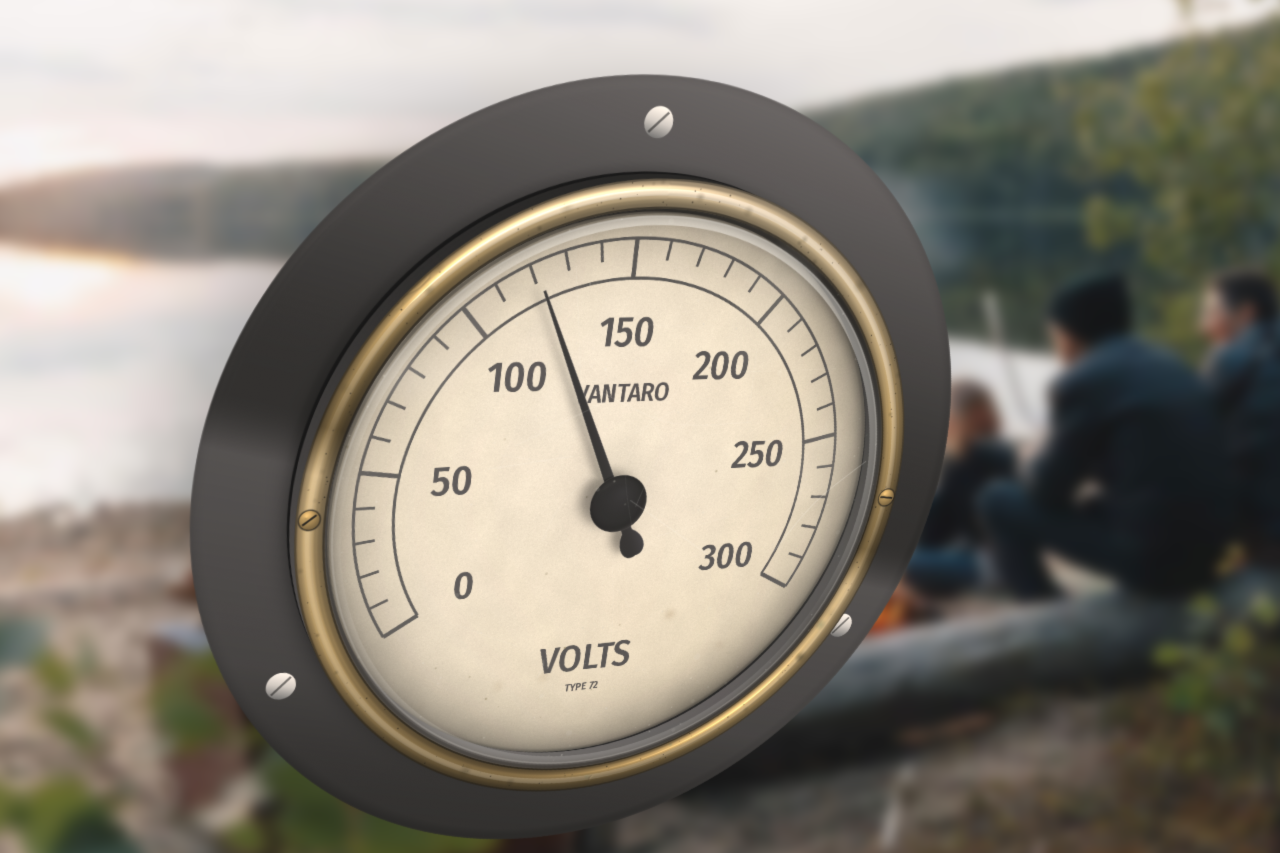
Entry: 120 V
